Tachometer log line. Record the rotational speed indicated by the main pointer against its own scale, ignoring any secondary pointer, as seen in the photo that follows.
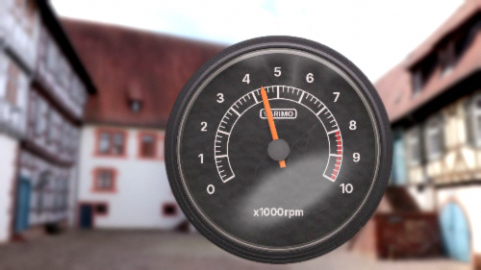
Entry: 4400 rpm
